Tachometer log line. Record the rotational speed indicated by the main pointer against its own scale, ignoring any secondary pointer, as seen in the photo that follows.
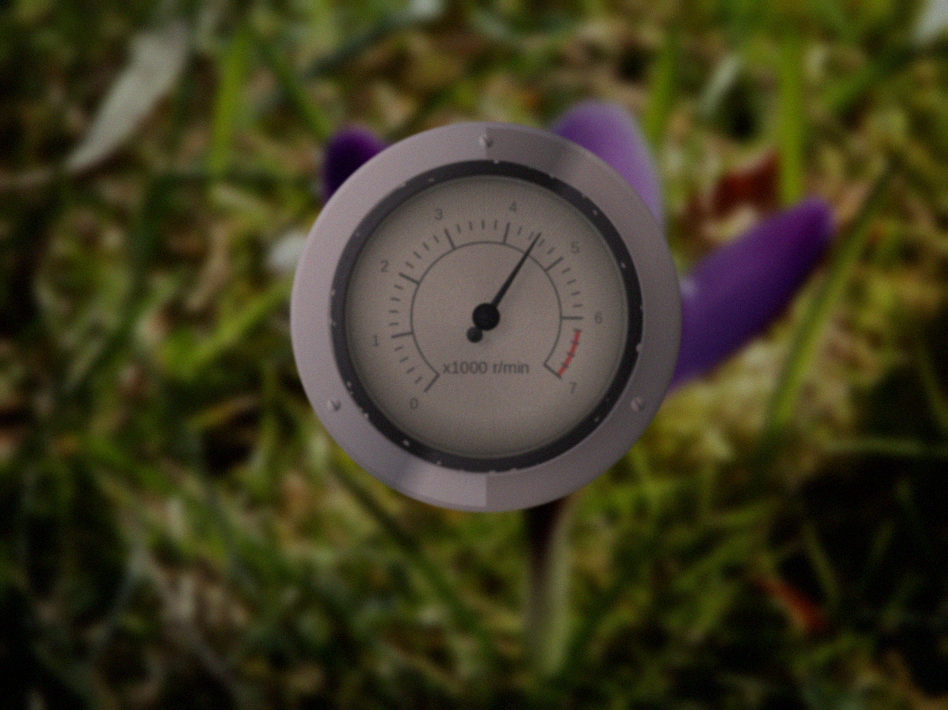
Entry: 4500 rpm
